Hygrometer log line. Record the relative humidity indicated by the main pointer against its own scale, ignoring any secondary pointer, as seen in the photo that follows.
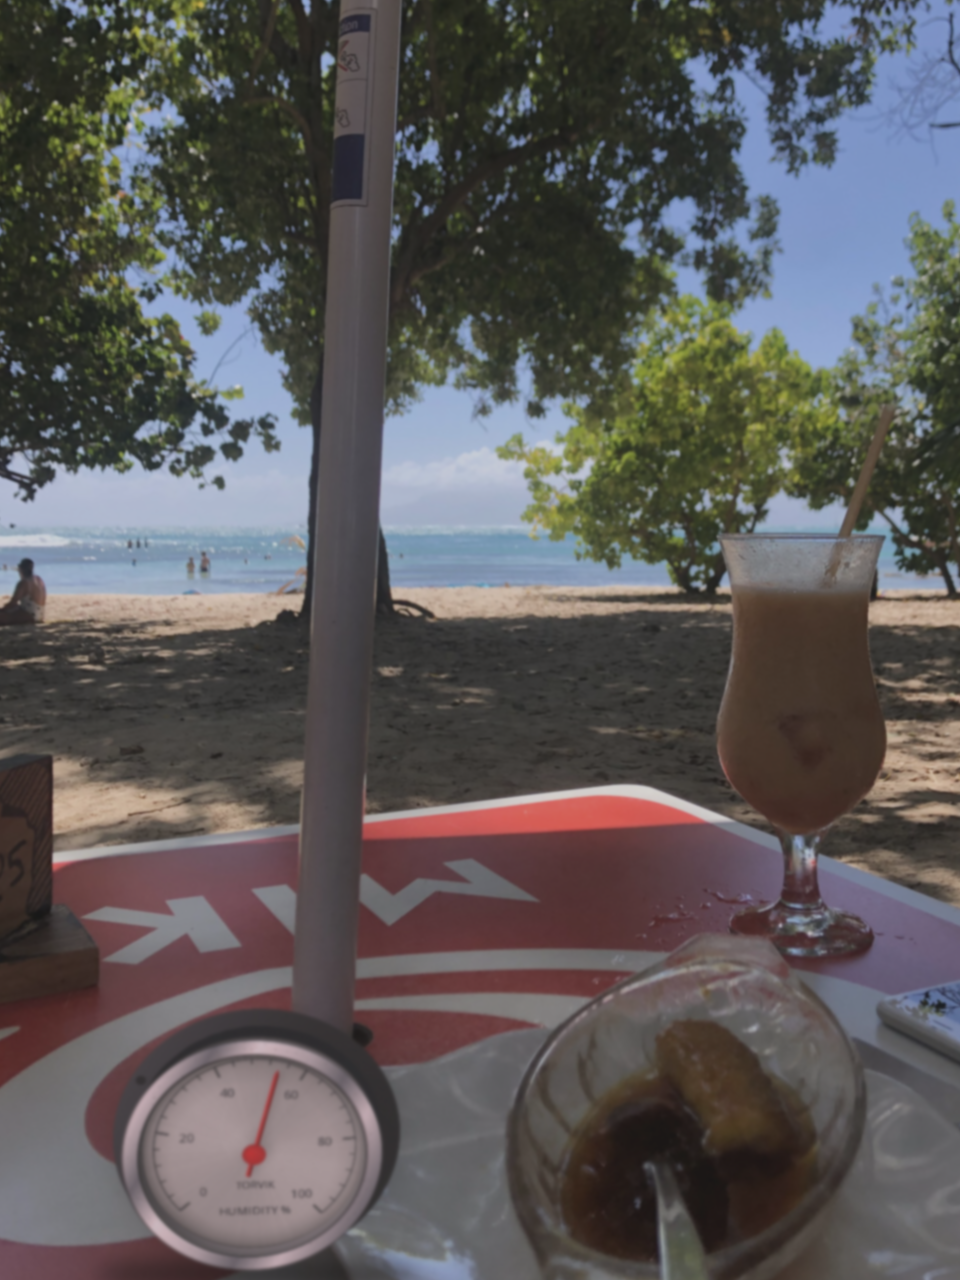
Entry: 54 %
